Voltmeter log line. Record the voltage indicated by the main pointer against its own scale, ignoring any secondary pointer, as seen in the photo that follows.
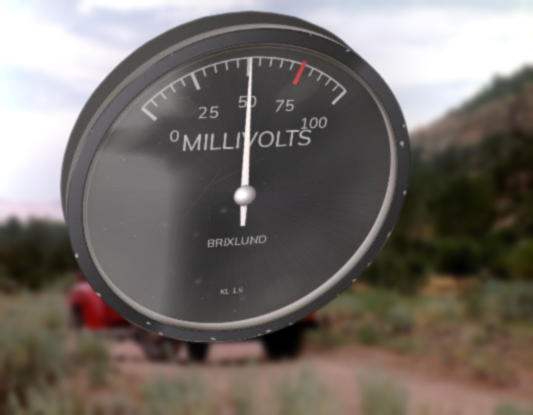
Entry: 50 mV
